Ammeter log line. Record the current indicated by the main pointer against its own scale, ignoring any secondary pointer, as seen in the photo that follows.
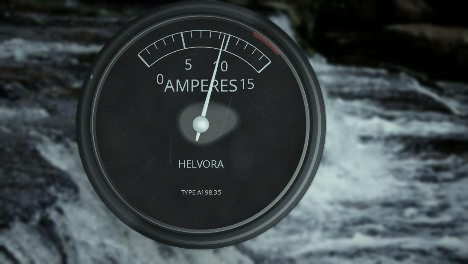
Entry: 9.5 A
